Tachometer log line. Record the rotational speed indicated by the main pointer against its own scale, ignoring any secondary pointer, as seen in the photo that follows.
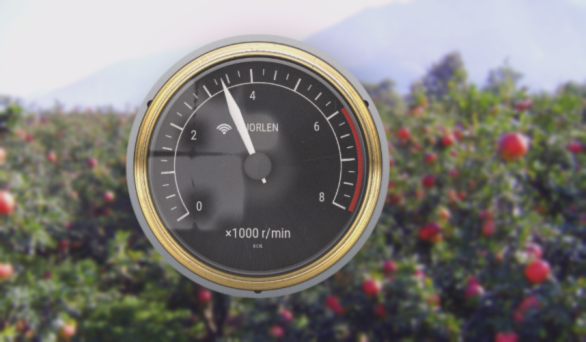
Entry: 3375 rpm
